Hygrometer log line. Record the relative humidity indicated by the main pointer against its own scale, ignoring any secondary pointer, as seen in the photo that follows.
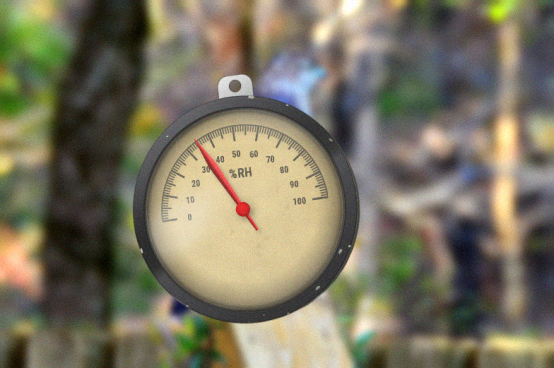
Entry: 35 %
